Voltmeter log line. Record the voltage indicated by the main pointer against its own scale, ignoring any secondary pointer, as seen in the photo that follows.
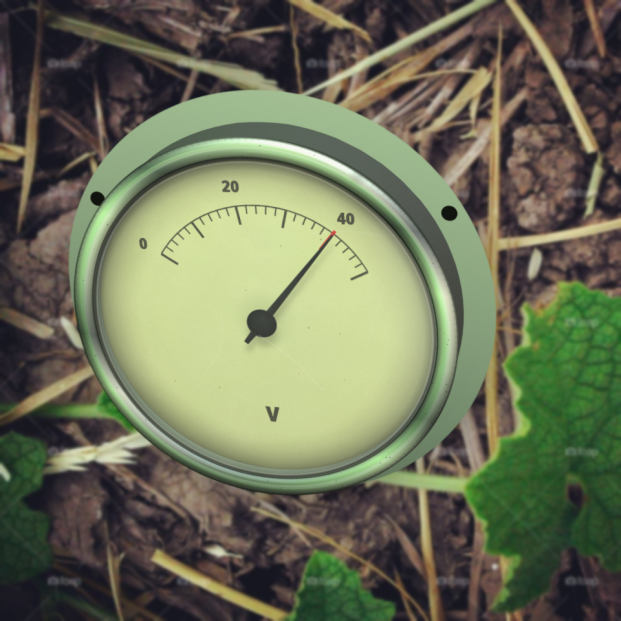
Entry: 40 V
